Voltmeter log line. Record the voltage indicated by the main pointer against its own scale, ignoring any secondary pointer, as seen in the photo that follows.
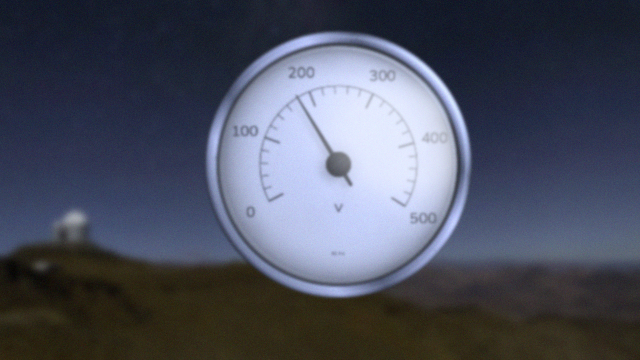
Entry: 180 V
